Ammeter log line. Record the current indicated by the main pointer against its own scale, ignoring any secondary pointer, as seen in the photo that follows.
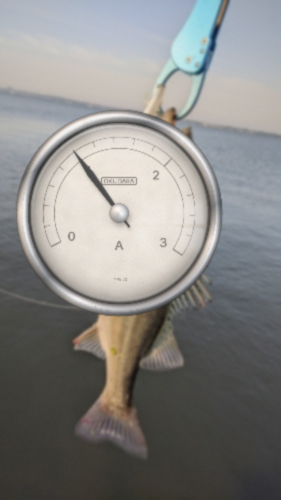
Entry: 1 A
